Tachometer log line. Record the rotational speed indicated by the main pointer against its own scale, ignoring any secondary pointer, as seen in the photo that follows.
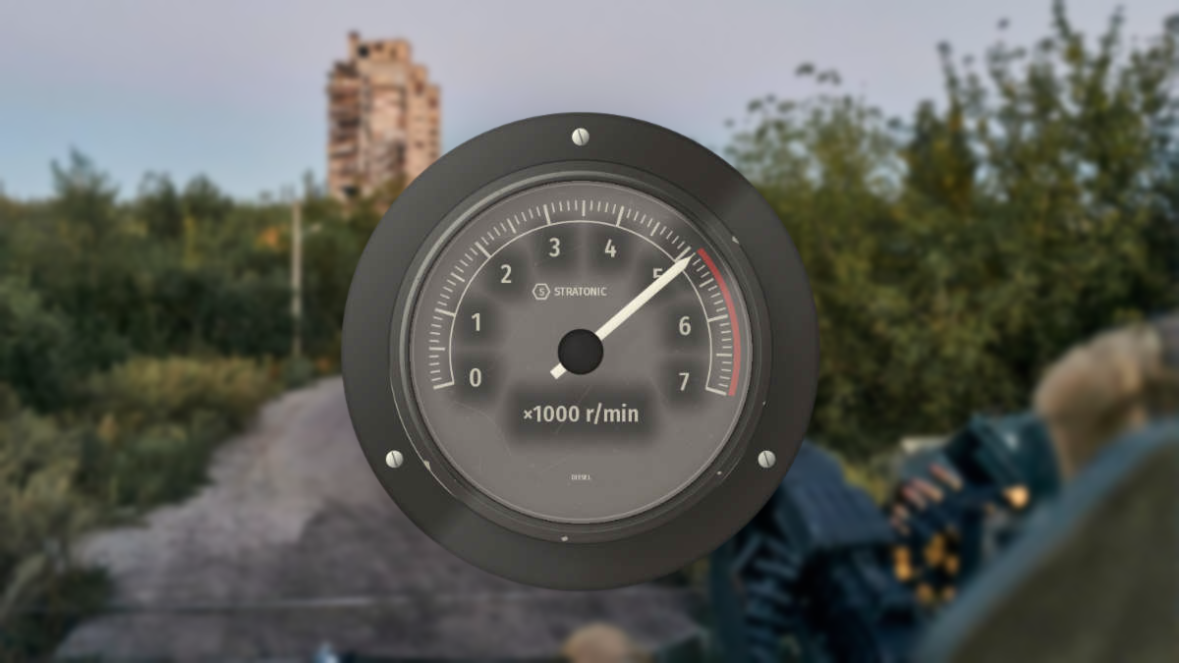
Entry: 5100 rpm
